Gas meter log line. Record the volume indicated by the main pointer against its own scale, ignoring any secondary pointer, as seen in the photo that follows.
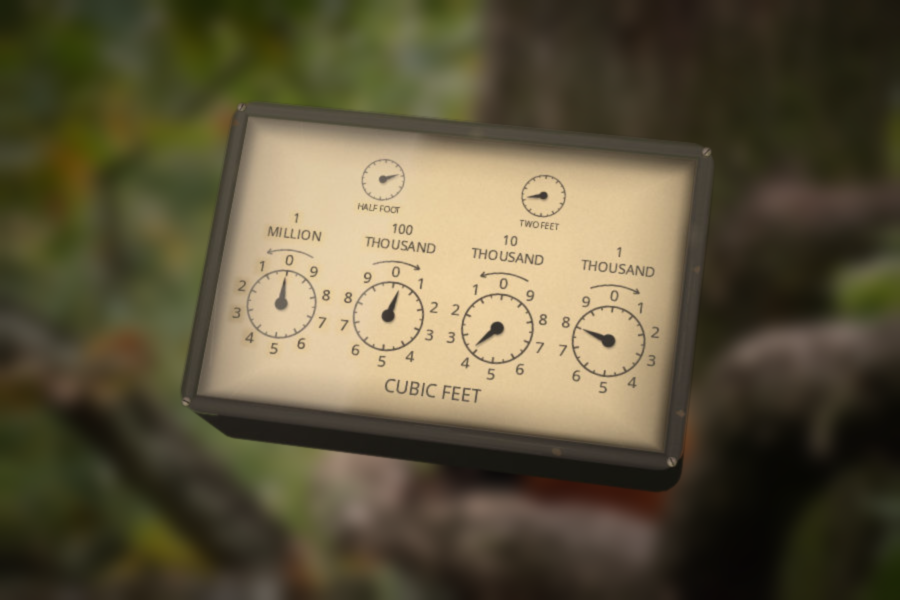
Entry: 3800 ft³
